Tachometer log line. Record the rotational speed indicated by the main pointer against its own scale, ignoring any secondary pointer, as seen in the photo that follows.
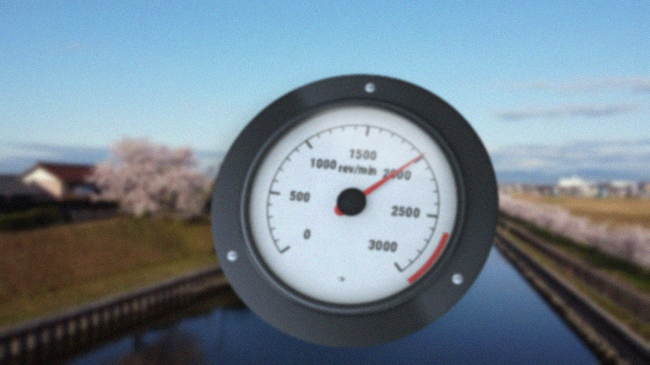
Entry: 2000 rpm
